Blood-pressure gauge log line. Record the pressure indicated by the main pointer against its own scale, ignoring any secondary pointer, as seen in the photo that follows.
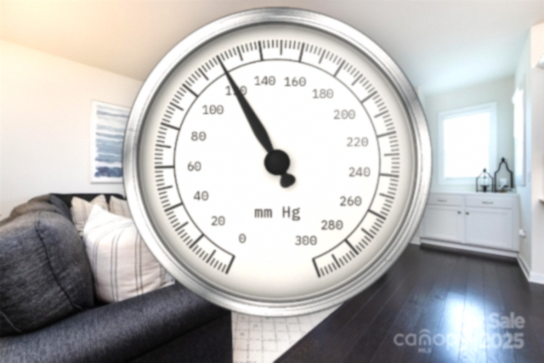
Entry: 120 mmHg
